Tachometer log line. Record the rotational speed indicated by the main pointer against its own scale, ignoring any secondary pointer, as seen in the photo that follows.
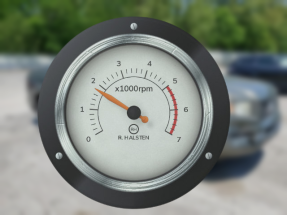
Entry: 1800 rpm
